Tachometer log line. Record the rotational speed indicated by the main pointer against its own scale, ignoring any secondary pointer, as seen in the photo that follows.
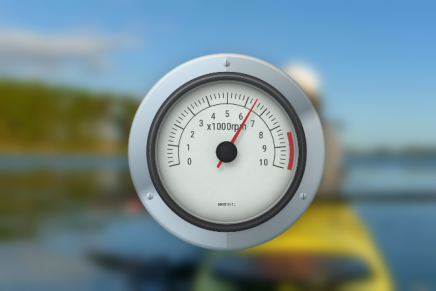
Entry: 6400 rpm
